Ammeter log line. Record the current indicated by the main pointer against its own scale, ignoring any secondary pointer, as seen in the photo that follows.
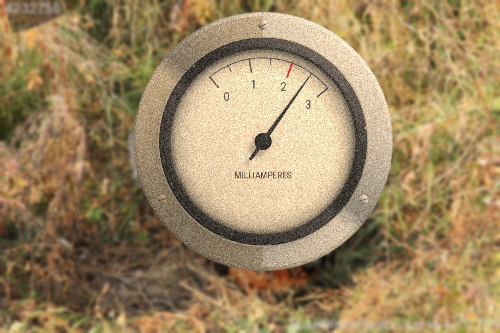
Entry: 2.5 mA
